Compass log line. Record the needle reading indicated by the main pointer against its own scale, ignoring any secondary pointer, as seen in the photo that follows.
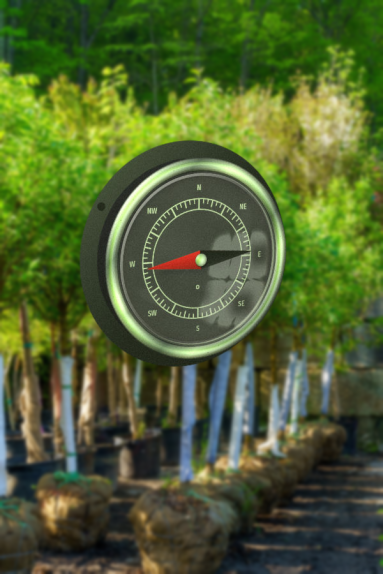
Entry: 265 °
